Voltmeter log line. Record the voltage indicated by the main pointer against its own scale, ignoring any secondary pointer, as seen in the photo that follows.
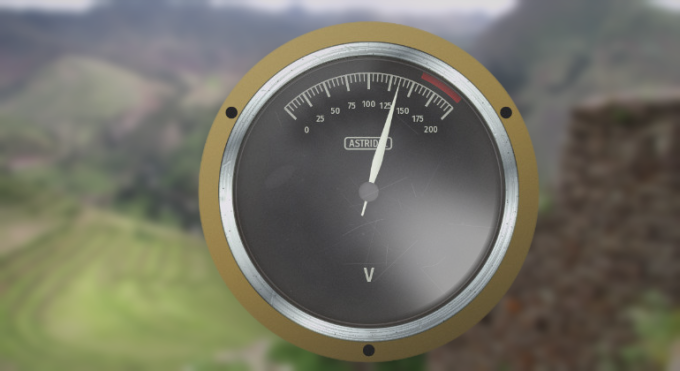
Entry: 135 V
